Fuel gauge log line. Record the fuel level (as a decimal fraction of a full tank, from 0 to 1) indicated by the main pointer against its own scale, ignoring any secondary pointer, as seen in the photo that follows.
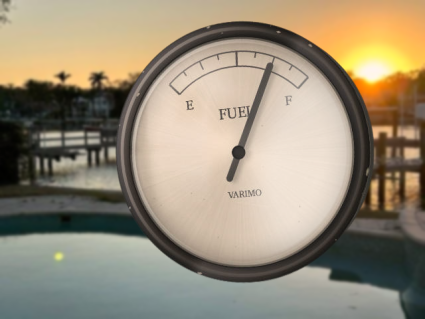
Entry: 0.75
